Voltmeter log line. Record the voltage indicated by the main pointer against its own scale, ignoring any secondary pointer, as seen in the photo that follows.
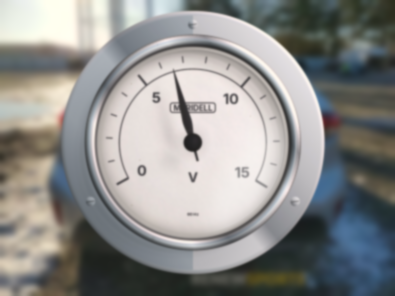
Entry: 6.5 V
